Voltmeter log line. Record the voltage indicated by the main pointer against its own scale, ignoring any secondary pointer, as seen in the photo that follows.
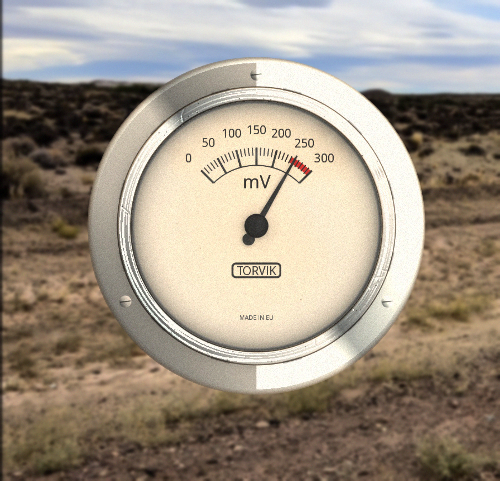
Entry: 250 mV
